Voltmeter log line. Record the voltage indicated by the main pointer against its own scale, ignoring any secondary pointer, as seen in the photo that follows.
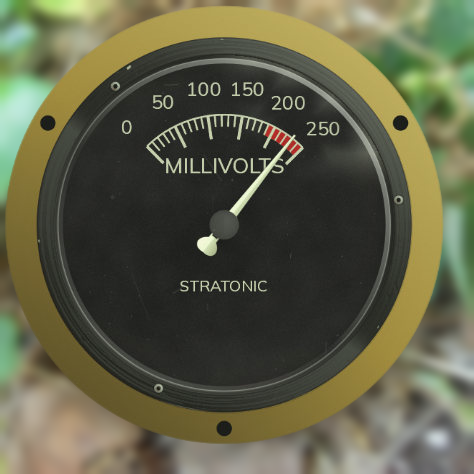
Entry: 230 mV
